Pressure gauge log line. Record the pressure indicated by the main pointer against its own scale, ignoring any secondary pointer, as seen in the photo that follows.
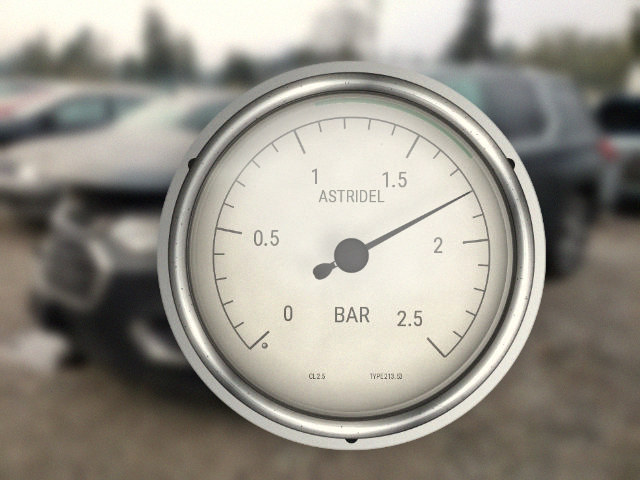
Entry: 1.8 bar
